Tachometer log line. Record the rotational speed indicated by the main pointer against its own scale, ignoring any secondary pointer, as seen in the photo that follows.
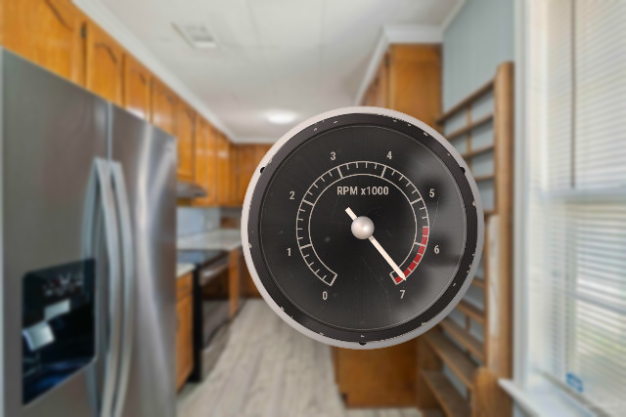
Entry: 6800 rpm
